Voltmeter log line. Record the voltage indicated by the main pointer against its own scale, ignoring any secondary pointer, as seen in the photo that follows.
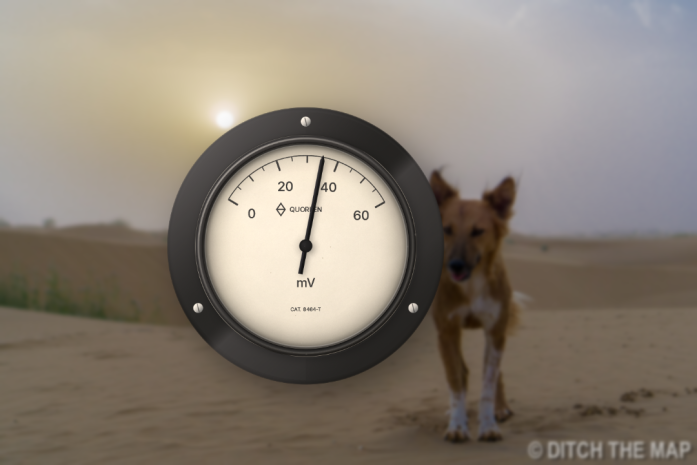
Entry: 35 mV
